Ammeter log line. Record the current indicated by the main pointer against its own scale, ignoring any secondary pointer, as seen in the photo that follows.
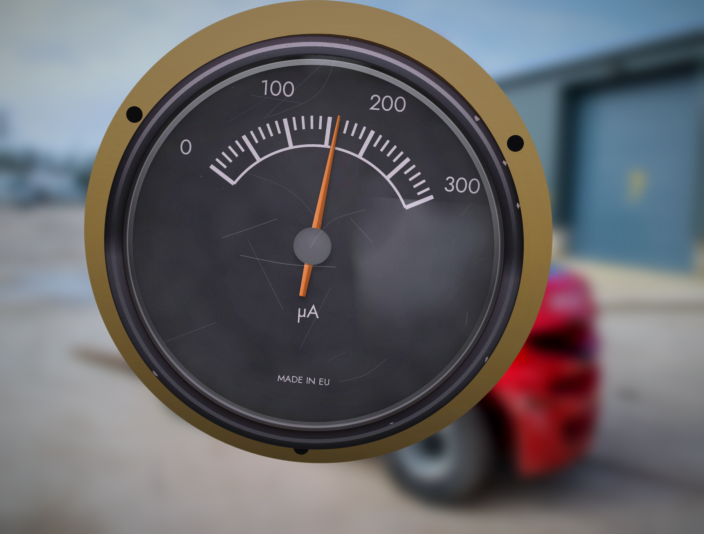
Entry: 160 µA
